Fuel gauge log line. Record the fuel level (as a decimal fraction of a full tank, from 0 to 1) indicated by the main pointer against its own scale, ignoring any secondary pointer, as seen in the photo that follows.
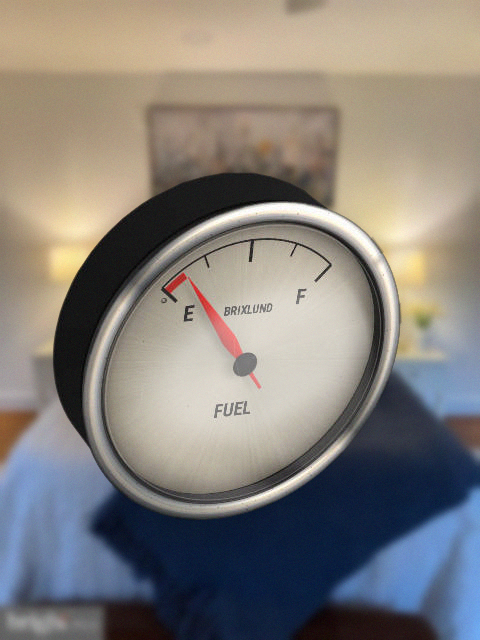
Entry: 0.125
